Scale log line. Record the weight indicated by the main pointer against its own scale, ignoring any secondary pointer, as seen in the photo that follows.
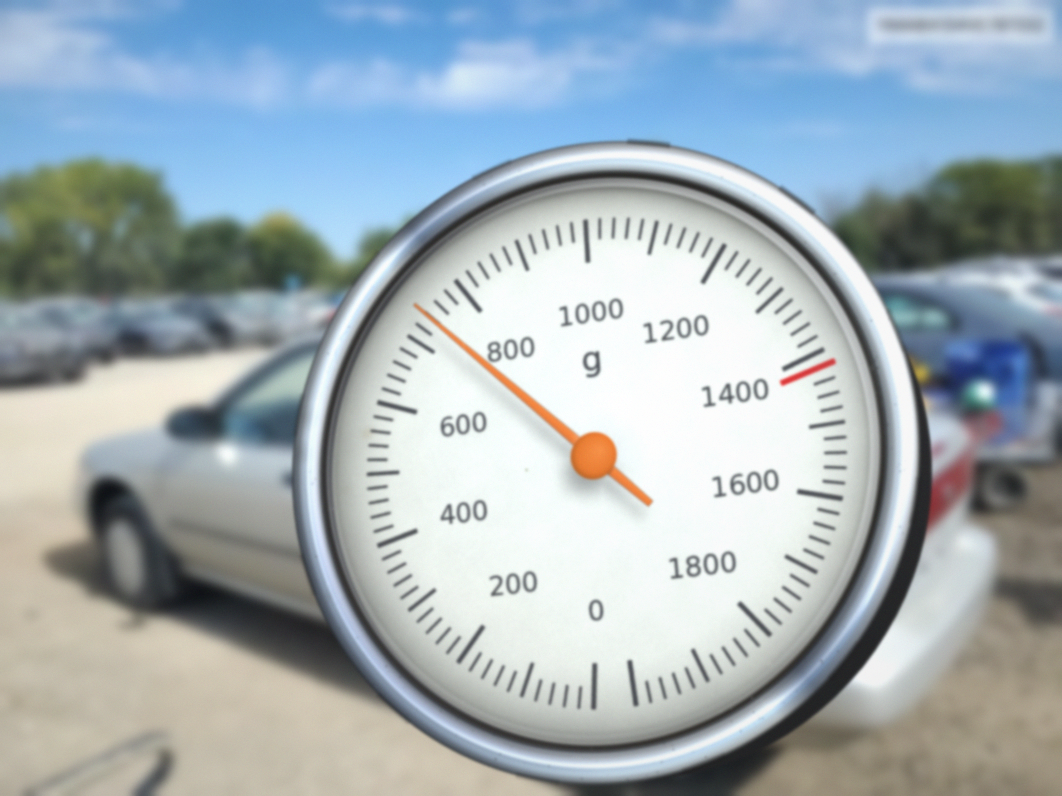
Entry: 740 g
